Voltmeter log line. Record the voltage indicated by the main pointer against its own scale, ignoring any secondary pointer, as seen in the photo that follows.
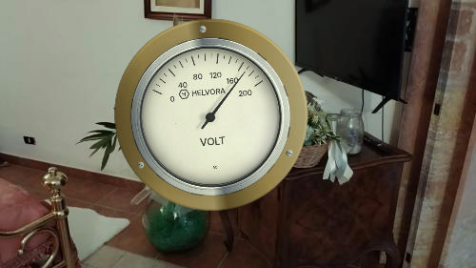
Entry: 170 V
